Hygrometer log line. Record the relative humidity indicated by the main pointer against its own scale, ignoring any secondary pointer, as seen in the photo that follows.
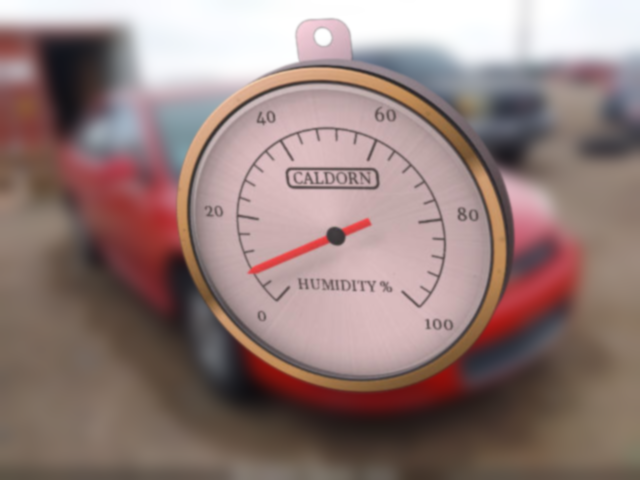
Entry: 8 %
